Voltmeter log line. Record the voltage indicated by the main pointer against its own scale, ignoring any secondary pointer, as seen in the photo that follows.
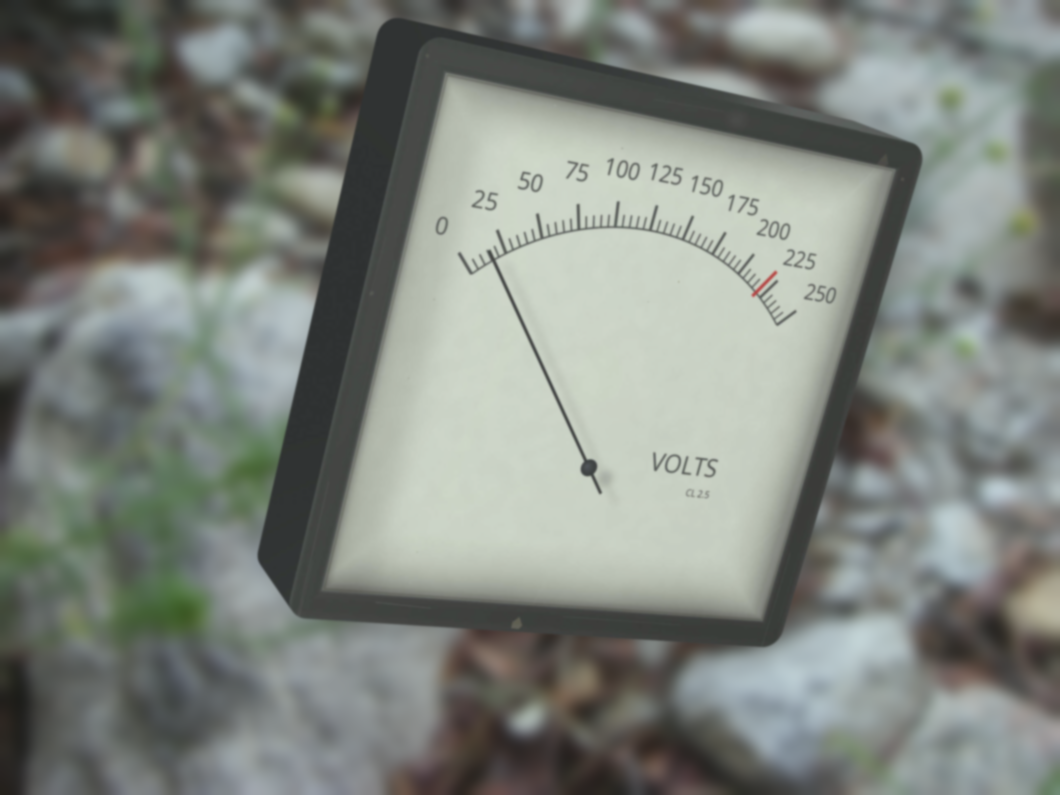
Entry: 15 V
